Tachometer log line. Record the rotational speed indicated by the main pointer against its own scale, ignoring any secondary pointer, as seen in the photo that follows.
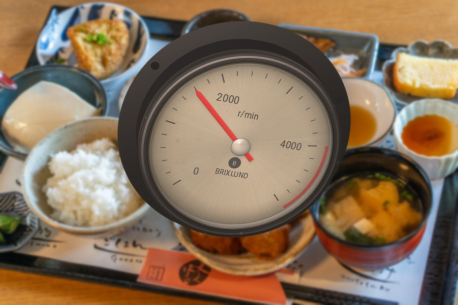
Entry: 1600 rpm
